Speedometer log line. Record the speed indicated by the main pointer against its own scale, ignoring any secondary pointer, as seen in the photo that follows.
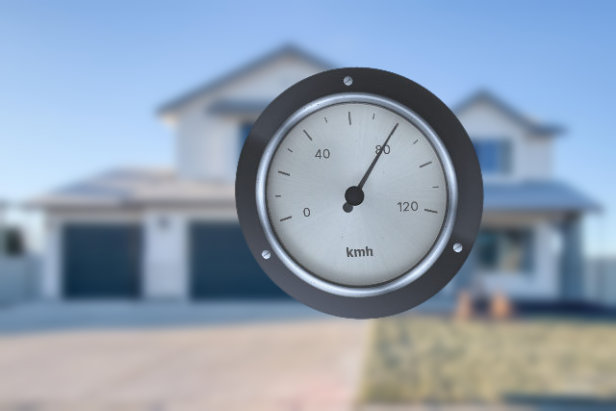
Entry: 80 km/h
